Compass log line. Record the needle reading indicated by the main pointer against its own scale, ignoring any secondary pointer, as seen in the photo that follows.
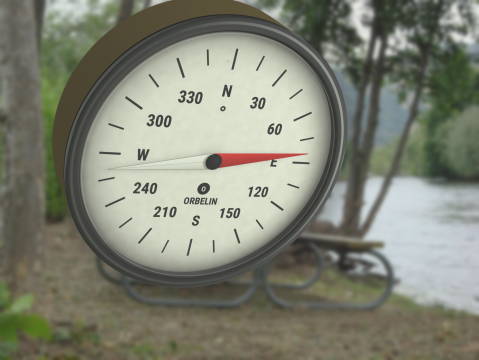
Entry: 82.5 °
